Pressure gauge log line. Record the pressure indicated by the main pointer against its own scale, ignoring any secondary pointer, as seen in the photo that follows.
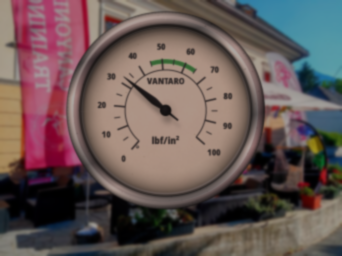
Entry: 32.5 psi
